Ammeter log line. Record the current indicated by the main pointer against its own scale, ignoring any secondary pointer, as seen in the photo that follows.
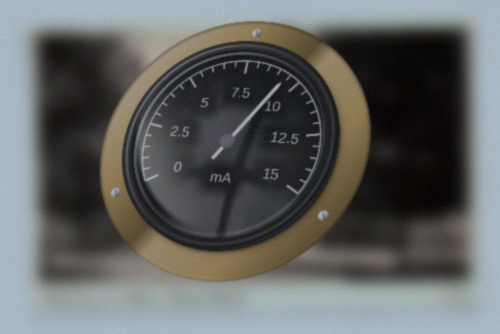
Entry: 9.5 mA
